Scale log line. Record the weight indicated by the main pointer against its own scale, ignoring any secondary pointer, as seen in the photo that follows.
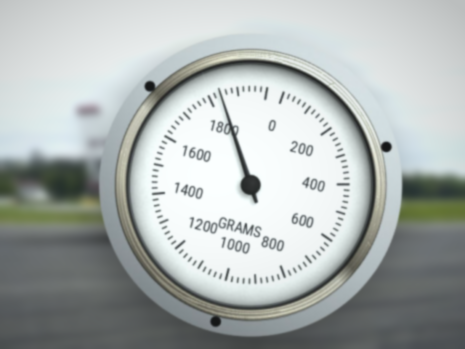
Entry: 1840 g
